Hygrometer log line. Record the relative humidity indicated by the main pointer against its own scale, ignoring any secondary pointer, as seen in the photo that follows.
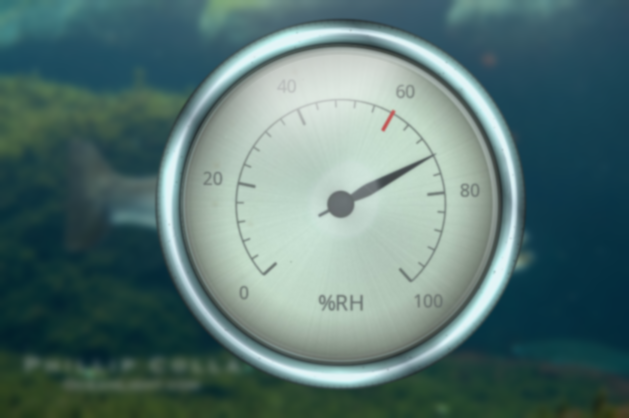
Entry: 72 %
